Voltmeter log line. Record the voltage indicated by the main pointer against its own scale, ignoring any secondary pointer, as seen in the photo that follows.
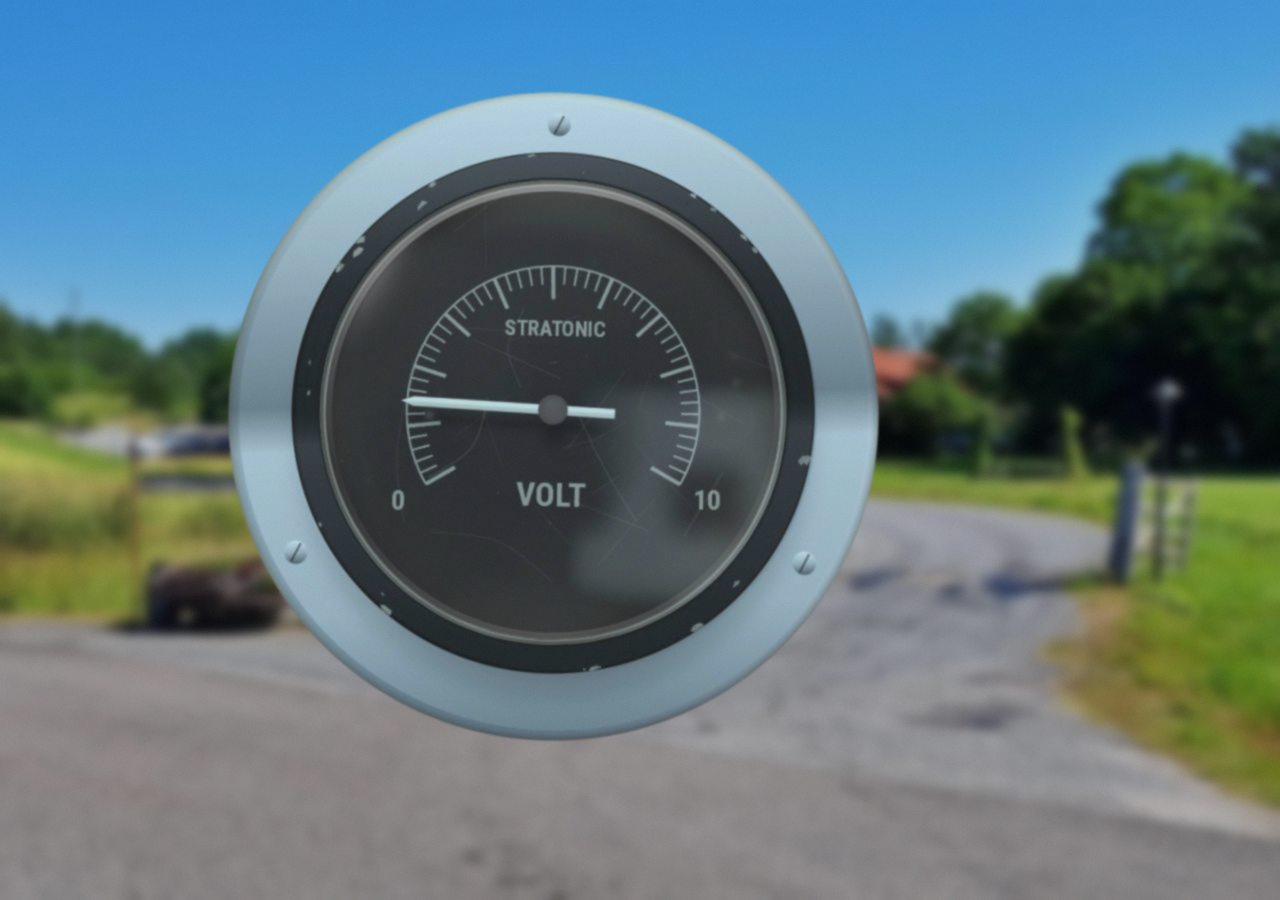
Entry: 1.4 V
